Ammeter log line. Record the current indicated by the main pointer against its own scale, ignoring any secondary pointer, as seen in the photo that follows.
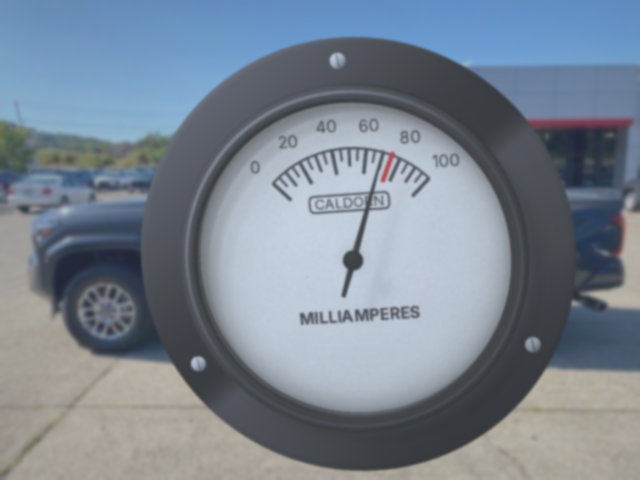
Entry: 70 mA
